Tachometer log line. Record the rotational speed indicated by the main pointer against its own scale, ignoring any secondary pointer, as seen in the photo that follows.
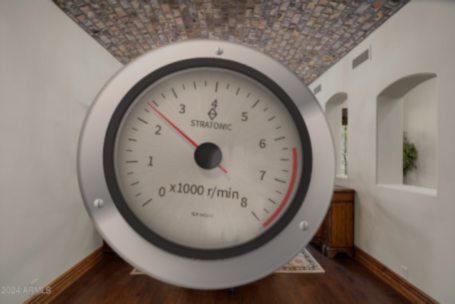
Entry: 2375 rpm
